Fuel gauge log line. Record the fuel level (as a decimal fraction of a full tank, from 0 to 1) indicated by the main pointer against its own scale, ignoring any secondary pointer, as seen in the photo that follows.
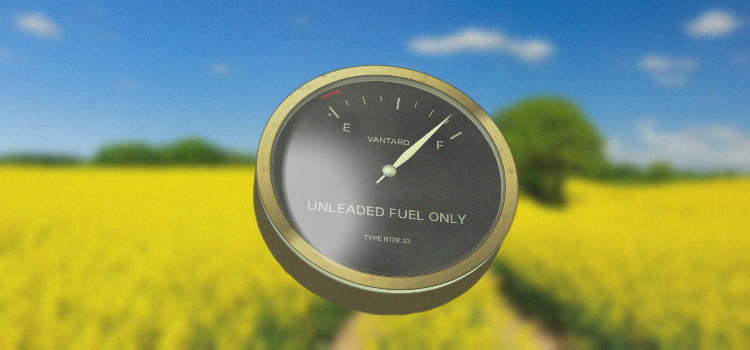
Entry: 0.875
